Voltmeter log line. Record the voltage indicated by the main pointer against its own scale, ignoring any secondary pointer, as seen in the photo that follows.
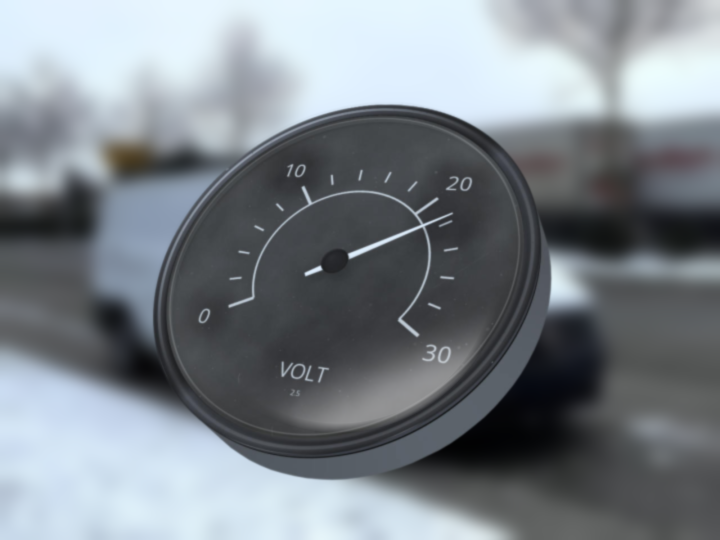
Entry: 22 V
